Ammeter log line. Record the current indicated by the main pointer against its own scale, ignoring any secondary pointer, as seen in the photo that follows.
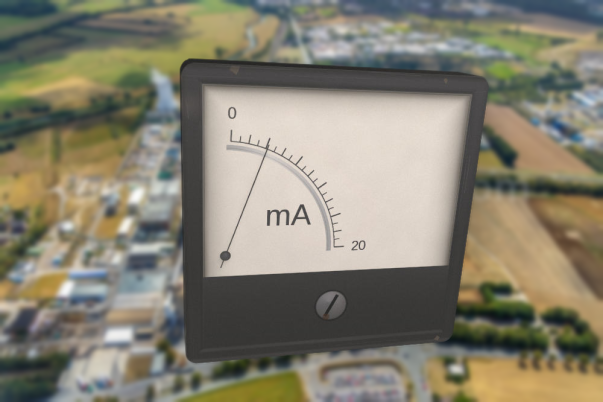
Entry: 4 mA
